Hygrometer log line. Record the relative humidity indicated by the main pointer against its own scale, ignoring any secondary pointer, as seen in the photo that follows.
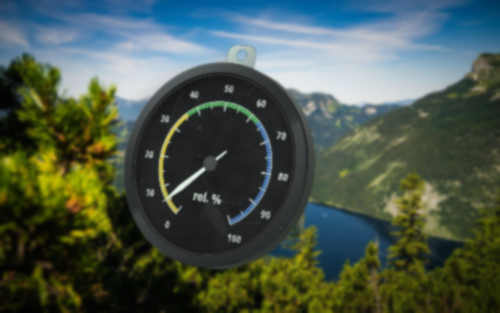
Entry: 5 %
